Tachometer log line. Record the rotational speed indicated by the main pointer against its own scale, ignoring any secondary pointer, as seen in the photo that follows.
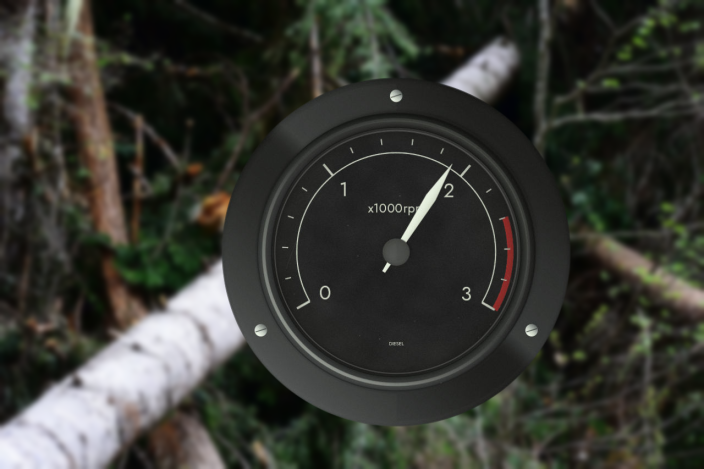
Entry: 1900 rpm
